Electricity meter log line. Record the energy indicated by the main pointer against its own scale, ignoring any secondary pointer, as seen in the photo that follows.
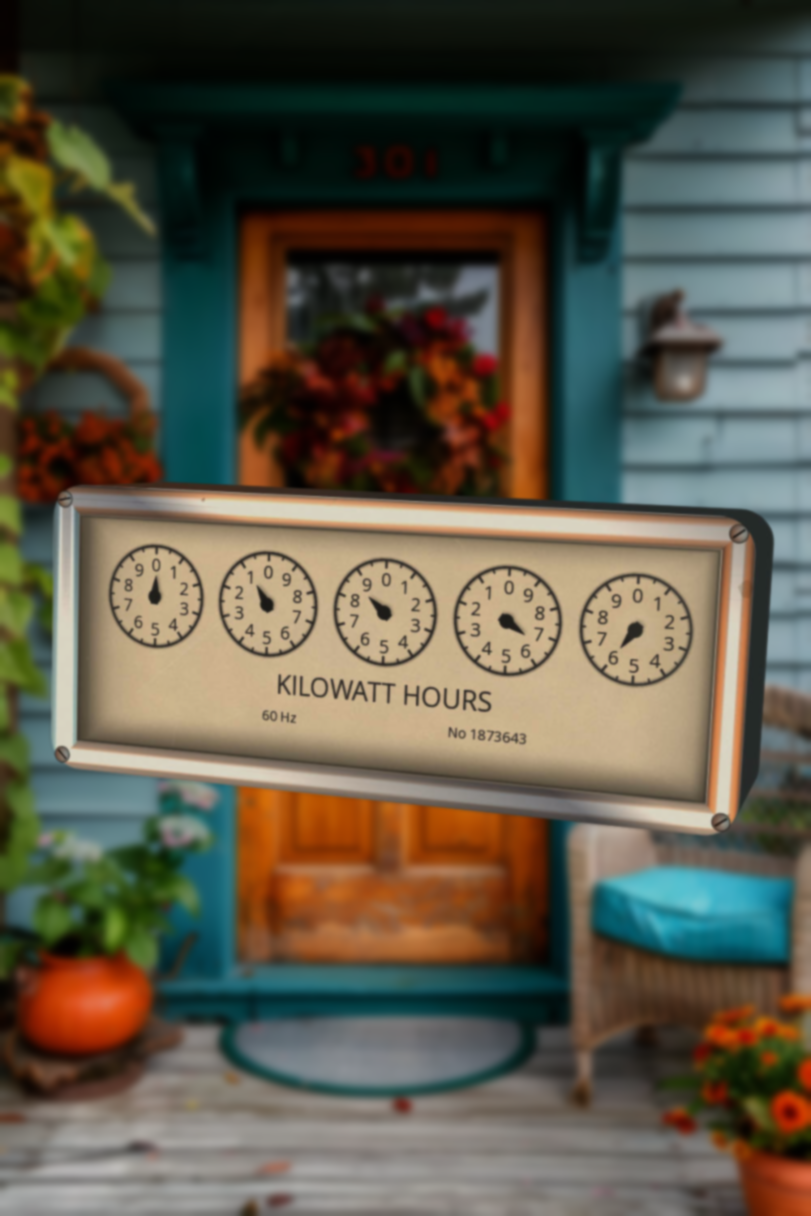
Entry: 866 kWh
